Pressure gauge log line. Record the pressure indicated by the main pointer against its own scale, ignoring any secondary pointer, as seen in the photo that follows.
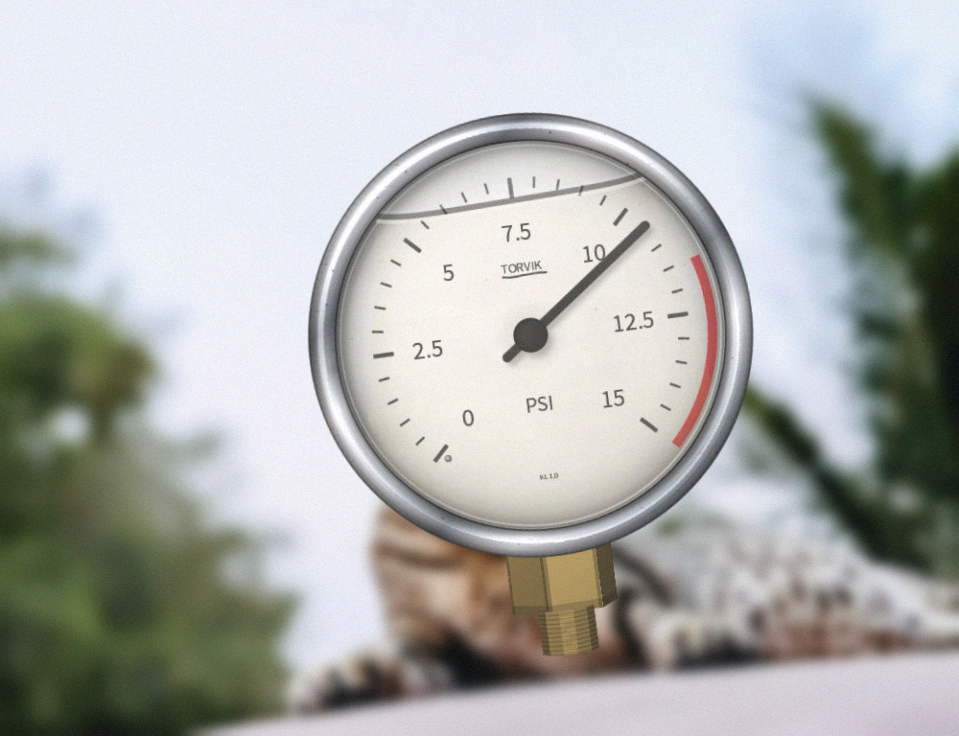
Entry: 10.5 psi
